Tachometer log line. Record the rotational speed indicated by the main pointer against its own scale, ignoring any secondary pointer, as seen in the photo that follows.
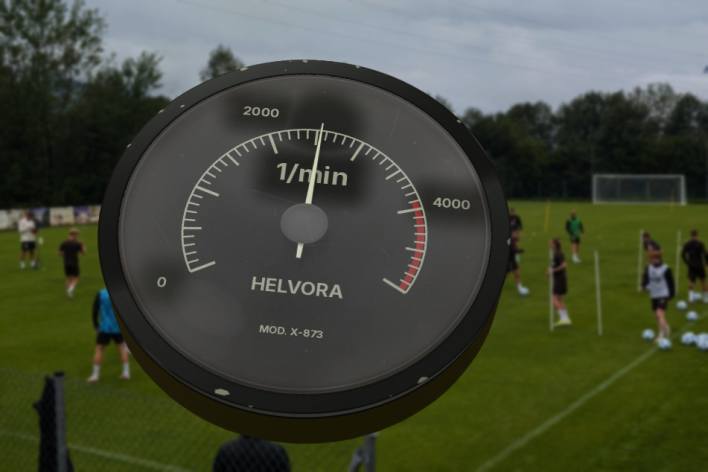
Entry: 2550 rpm
